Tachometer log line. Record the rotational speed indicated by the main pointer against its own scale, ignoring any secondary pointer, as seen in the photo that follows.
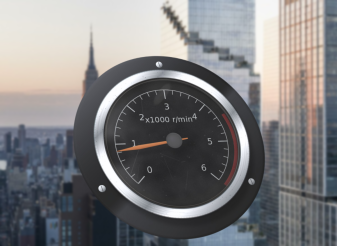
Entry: 800 rpm
